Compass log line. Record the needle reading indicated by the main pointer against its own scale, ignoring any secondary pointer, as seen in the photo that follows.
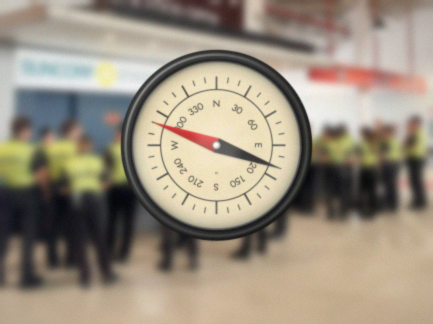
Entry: 290 °
